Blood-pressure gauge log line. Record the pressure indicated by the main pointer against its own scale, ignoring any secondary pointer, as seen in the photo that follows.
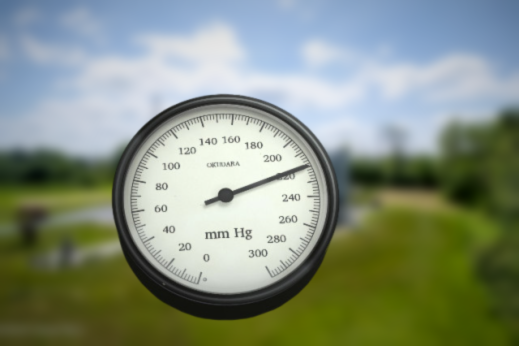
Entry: 220 mmHg
